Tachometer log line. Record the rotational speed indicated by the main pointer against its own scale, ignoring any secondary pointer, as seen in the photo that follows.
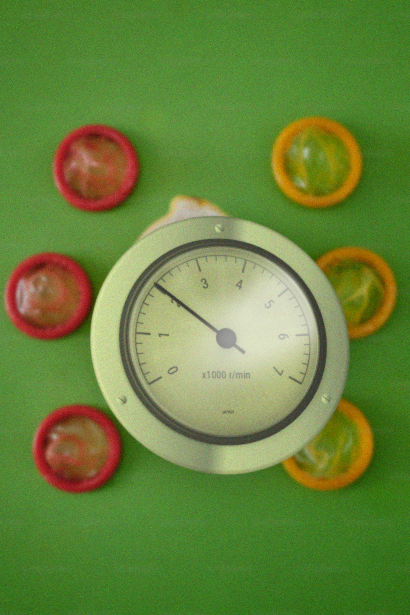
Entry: 2000 rpm
